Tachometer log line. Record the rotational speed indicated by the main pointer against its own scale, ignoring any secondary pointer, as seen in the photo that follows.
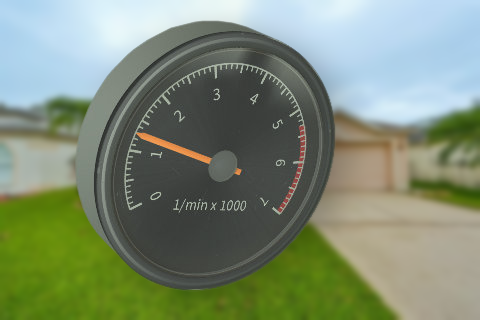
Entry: 1300 rpm
